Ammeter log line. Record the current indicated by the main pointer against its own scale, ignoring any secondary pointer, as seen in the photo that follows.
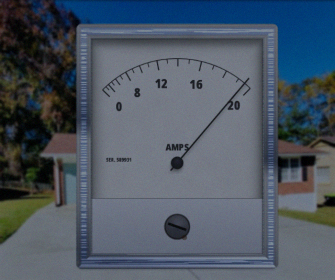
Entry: 19.5 A
